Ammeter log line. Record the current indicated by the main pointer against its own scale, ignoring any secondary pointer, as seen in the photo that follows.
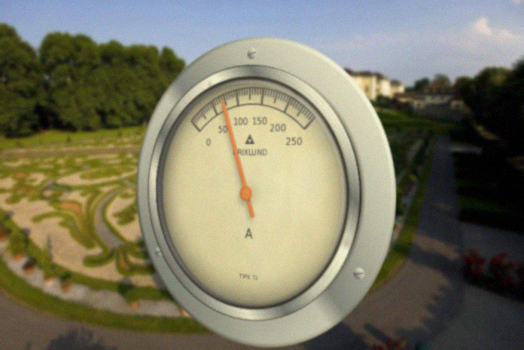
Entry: 75 A
